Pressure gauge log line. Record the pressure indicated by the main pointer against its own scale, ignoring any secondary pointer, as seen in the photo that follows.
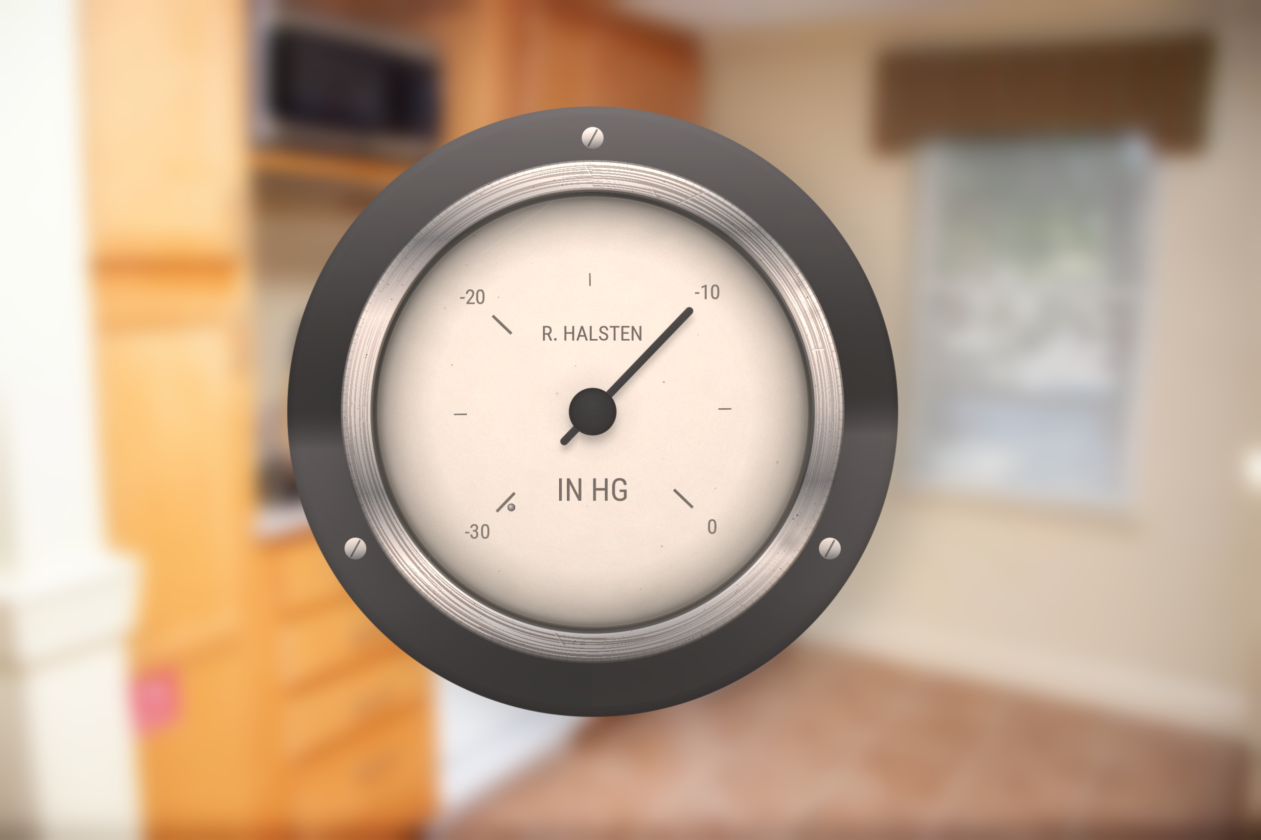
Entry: -10 inHg
